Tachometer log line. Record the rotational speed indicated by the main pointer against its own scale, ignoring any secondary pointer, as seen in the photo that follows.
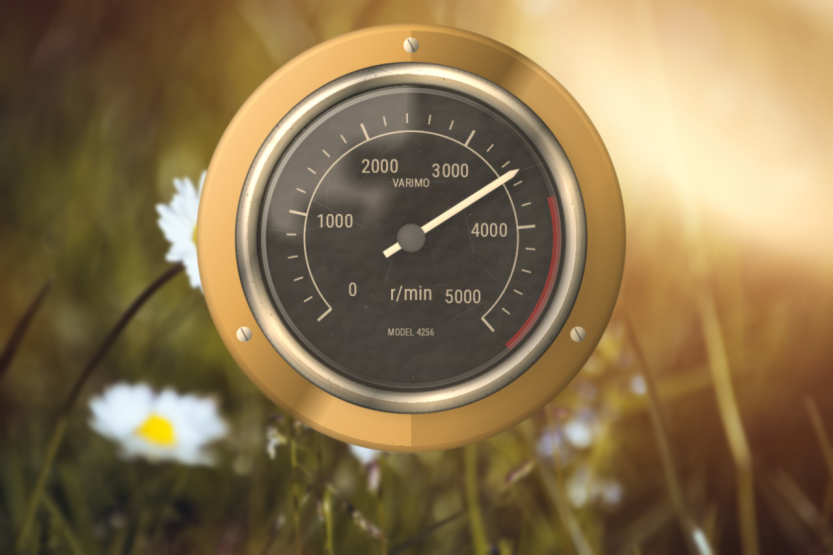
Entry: 3500 rpm
